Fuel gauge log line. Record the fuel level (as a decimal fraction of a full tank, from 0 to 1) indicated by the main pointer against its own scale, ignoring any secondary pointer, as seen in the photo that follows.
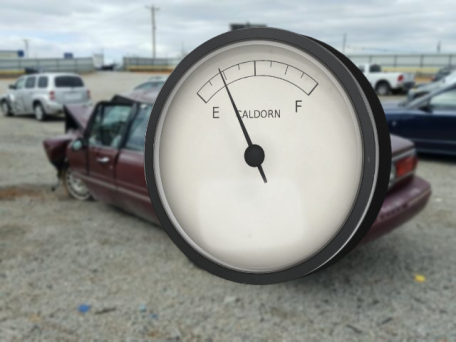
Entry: 0.25
